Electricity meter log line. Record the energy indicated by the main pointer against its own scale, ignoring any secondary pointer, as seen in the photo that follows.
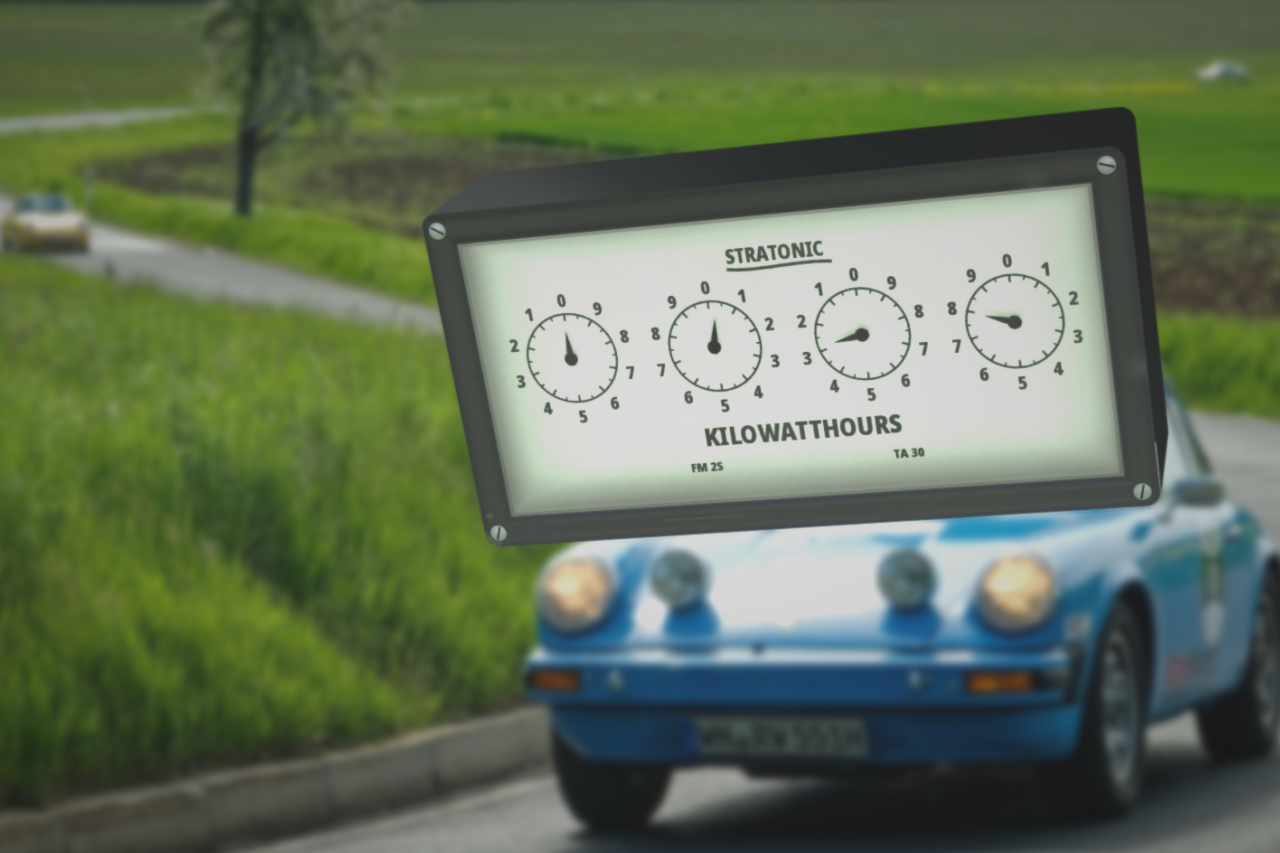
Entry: 28 kWh
